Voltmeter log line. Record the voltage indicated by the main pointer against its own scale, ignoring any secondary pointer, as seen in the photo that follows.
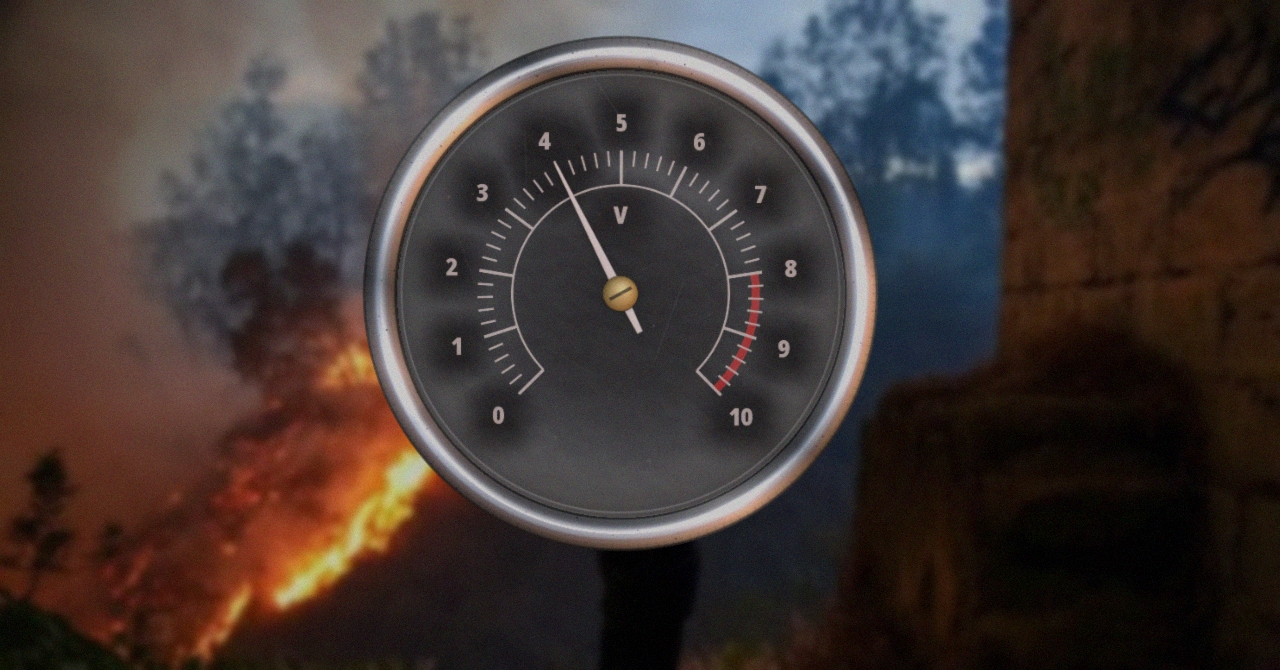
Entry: 4 V
